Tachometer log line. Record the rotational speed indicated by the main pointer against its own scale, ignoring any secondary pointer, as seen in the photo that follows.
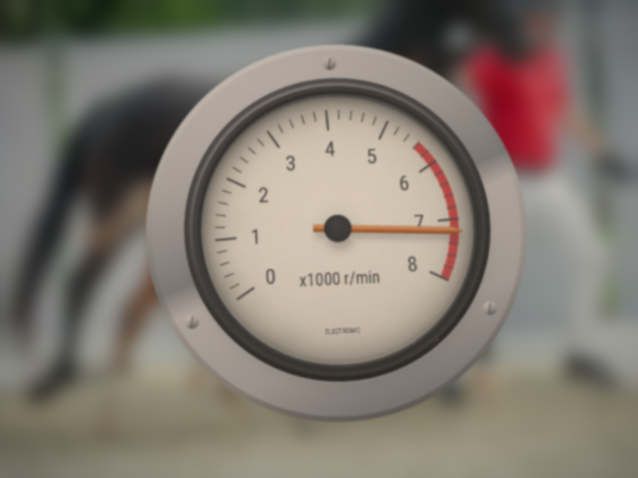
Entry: 7200 rpm
